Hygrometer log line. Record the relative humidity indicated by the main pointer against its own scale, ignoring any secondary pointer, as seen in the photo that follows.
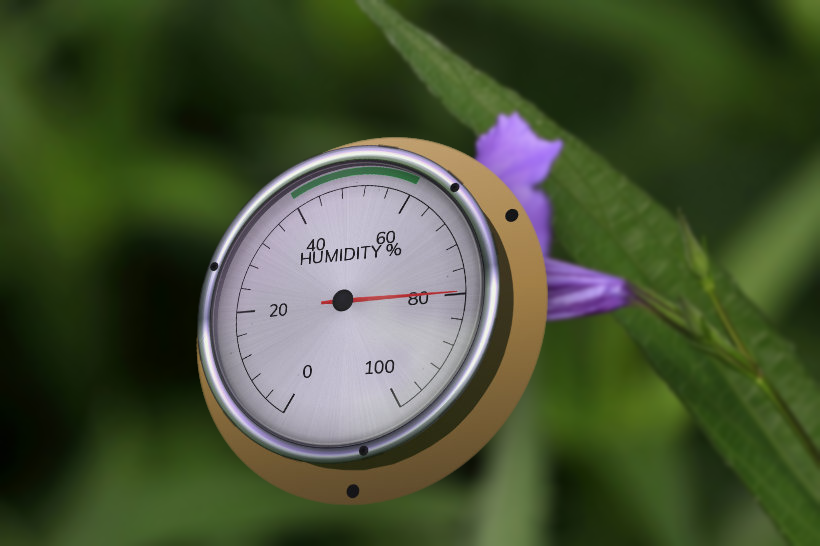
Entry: 80 %
